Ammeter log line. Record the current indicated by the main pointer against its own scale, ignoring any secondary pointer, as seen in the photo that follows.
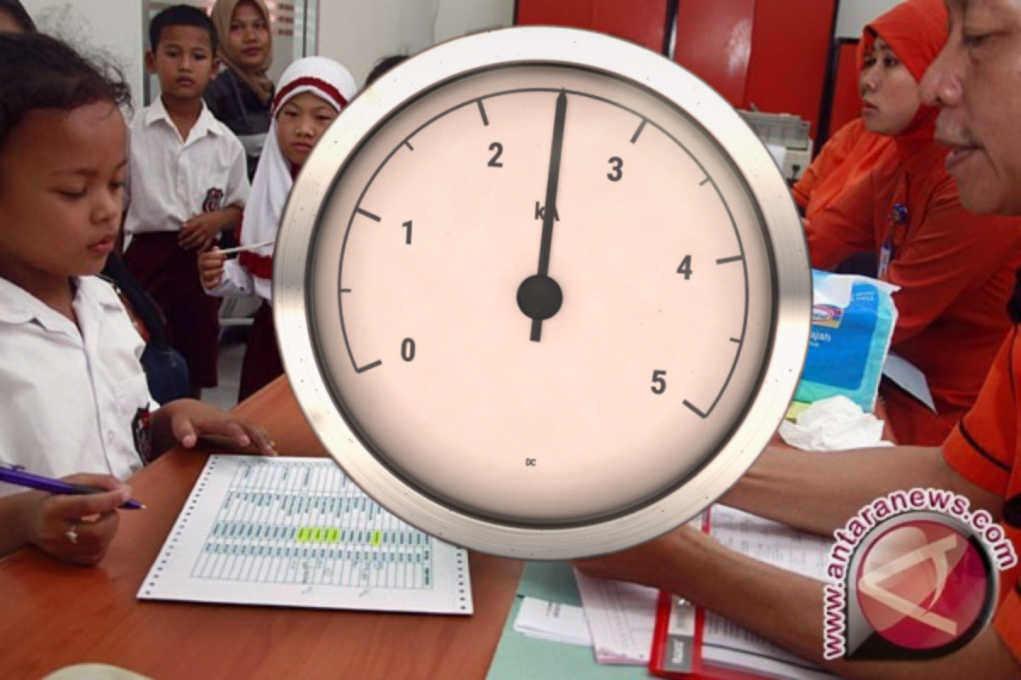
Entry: 2.5 kA
